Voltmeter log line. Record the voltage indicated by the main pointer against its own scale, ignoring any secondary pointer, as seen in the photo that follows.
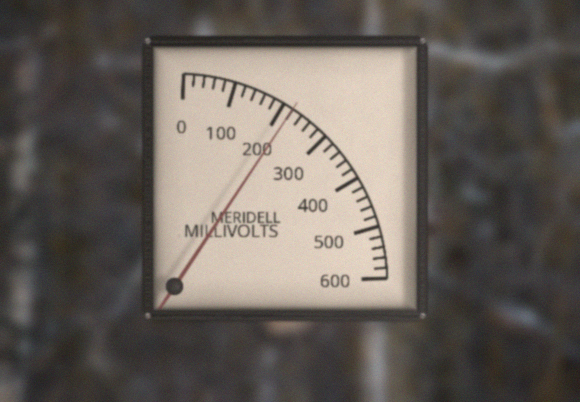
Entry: 220 mV
